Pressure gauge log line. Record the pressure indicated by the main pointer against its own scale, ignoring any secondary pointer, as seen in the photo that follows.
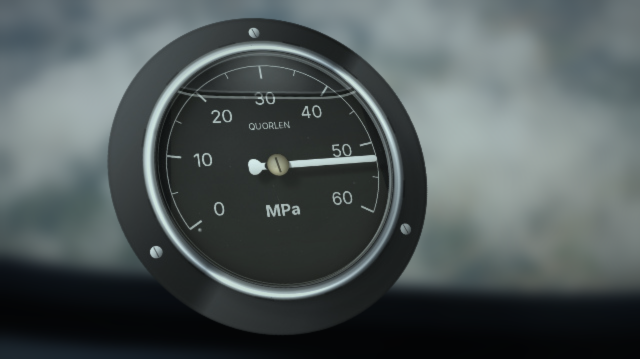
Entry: 52.5 MPa
